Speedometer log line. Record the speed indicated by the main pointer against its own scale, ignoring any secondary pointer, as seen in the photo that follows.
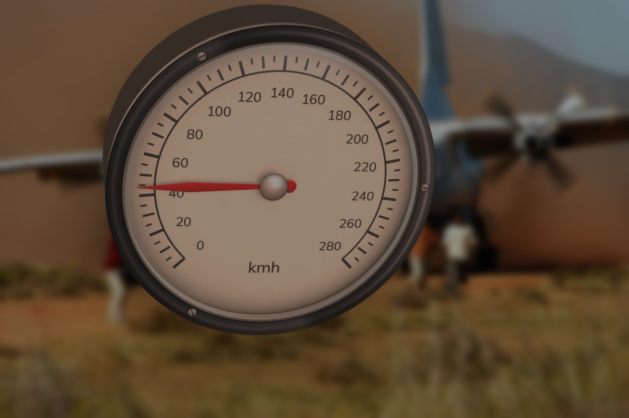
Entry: 45 km/h
